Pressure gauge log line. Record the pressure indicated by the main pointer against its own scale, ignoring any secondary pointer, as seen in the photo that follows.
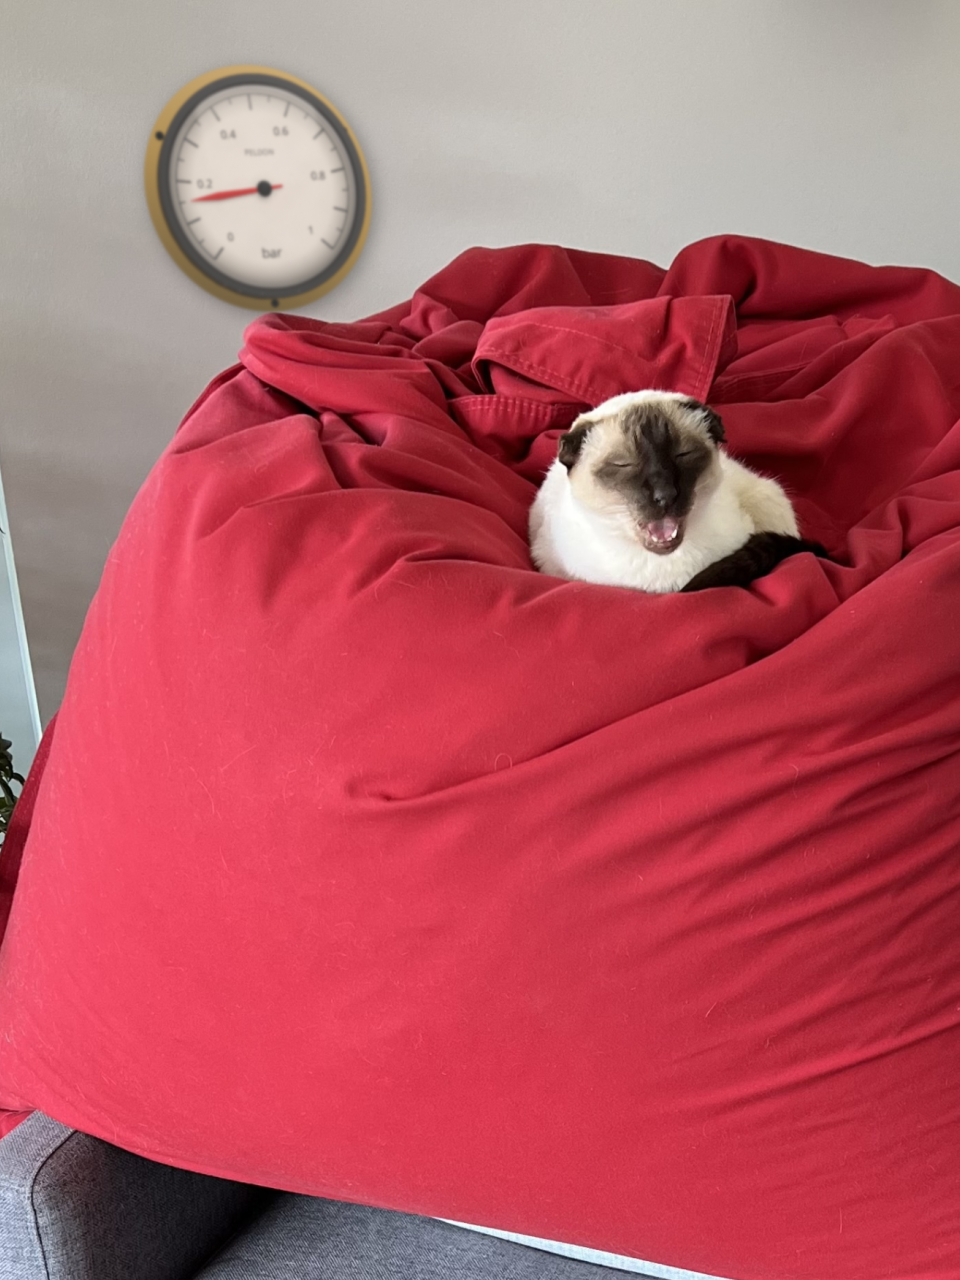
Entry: 0.15 bar
